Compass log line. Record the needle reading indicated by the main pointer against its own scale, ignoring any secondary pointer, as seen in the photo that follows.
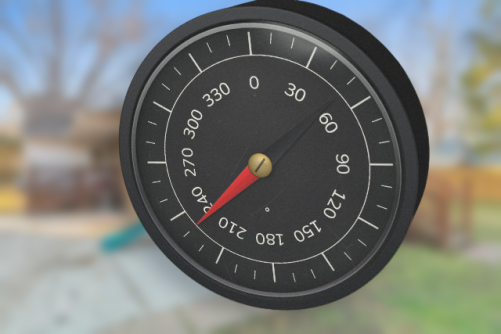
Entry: 230 °
